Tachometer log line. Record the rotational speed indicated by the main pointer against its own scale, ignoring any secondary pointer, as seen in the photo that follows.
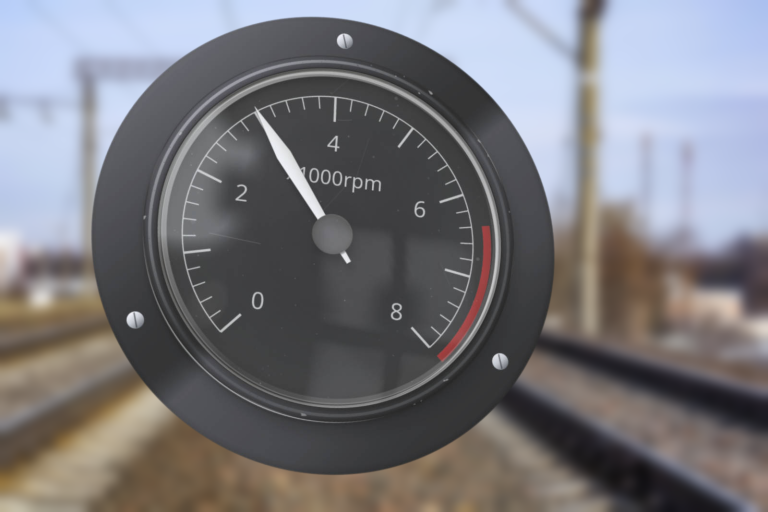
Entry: 3000 rpm
